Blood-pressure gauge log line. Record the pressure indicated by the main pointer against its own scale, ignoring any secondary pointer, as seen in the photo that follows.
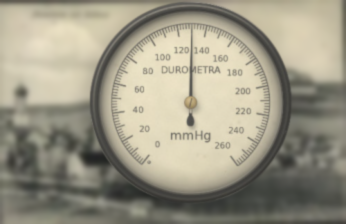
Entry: 130 mmHg
